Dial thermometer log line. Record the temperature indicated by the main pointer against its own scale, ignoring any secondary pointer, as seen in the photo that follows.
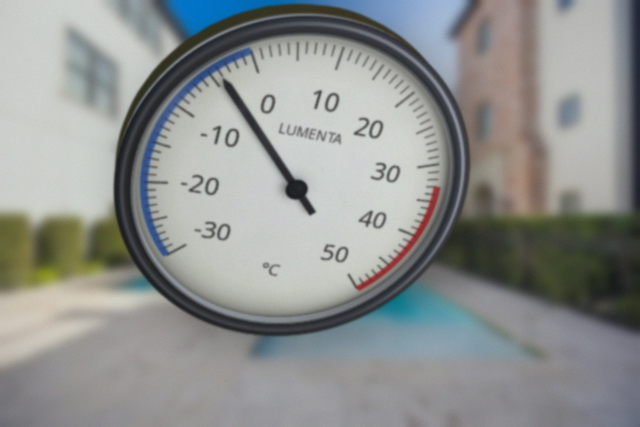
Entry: -4 °C
